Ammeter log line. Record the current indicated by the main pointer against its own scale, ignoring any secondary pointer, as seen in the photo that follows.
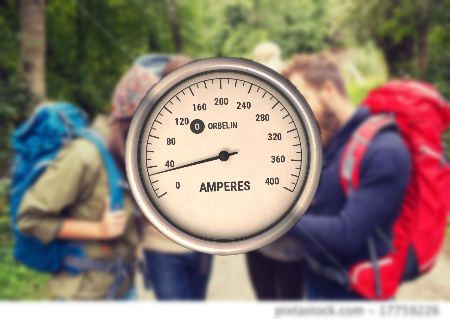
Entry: 30 A
